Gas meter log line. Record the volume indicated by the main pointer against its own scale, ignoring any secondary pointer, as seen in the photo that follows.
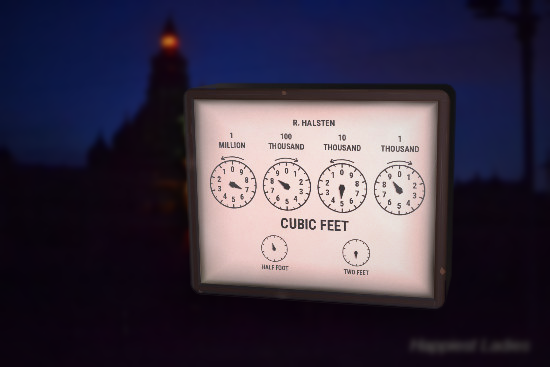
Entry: 684900 ft³
